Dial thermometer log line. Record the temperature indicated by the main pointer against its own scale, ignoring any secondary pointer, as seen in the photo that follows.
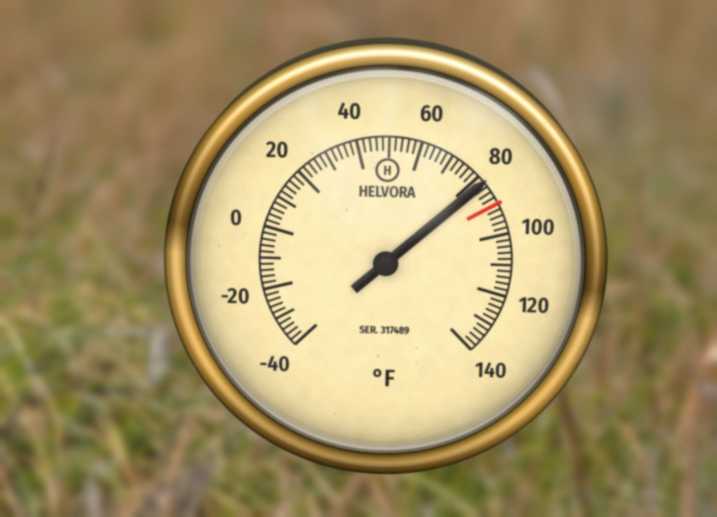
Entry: 82 °F
